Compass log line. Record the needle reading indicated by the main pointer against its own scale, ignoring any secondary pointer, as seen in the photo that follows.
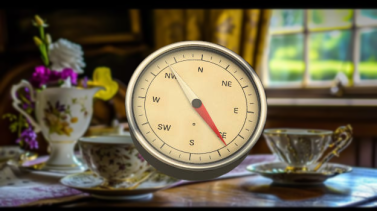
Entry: 140 °
